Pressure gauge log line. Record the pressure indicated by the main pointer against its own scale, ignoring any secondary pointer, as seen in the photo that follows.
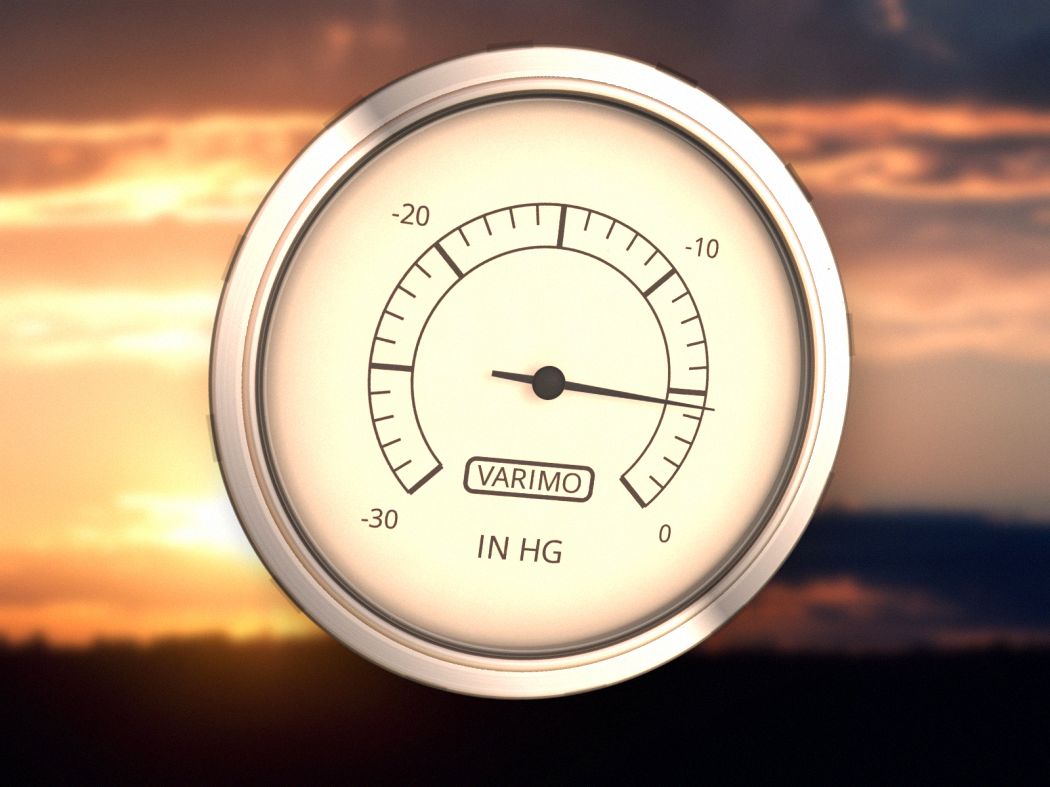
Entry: -4.5 inHg
